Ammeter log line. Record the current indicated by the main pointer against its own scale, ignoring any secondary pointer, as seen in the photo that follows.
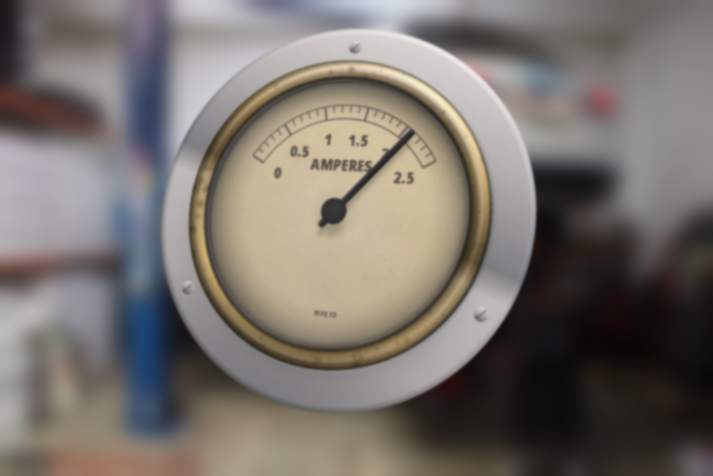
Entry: 2.1 A
